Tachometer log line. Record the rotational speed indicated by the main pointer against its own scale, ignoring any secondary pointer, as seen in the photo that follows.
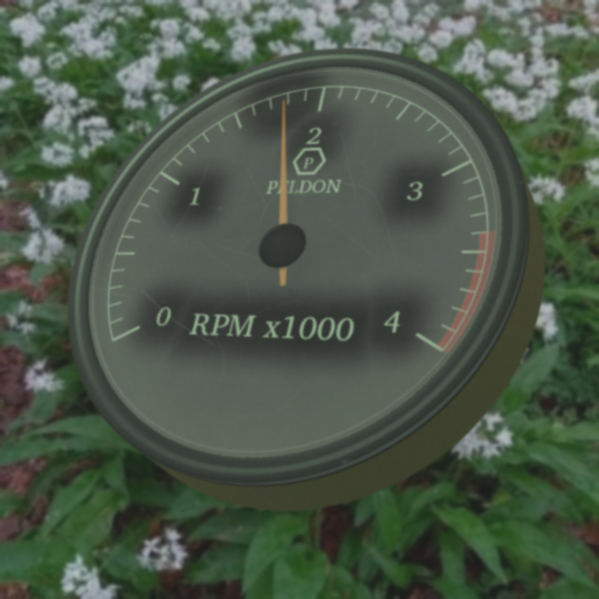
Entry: 1800 rpm
